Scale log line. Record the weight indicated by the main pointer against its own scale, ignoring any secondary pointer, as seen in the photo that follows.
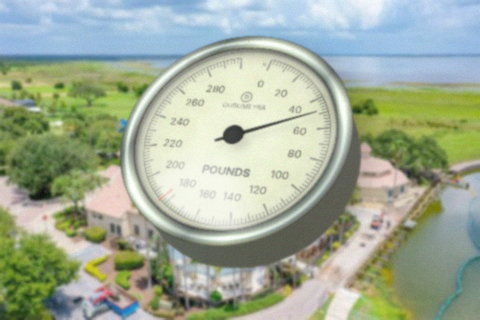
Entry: 50 lb
